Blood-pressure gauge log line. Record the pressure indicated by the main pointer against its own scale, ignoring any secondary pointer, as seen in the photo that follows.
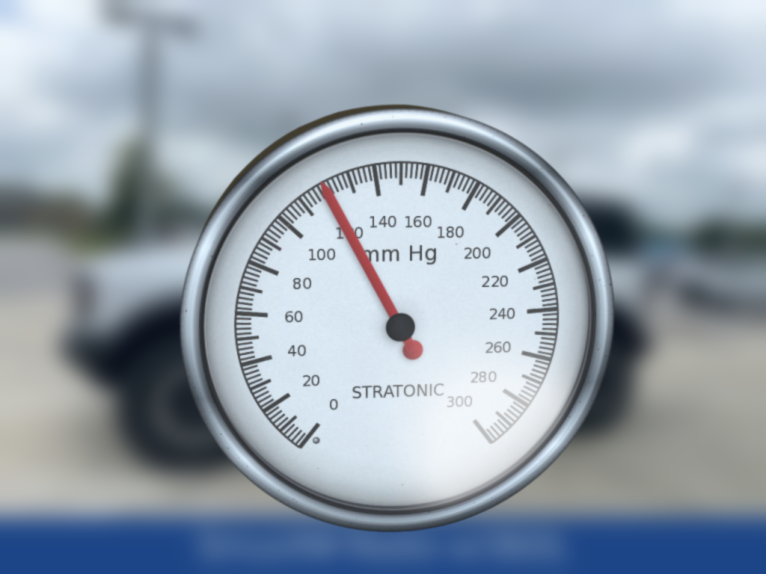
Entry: 120 mmHg
